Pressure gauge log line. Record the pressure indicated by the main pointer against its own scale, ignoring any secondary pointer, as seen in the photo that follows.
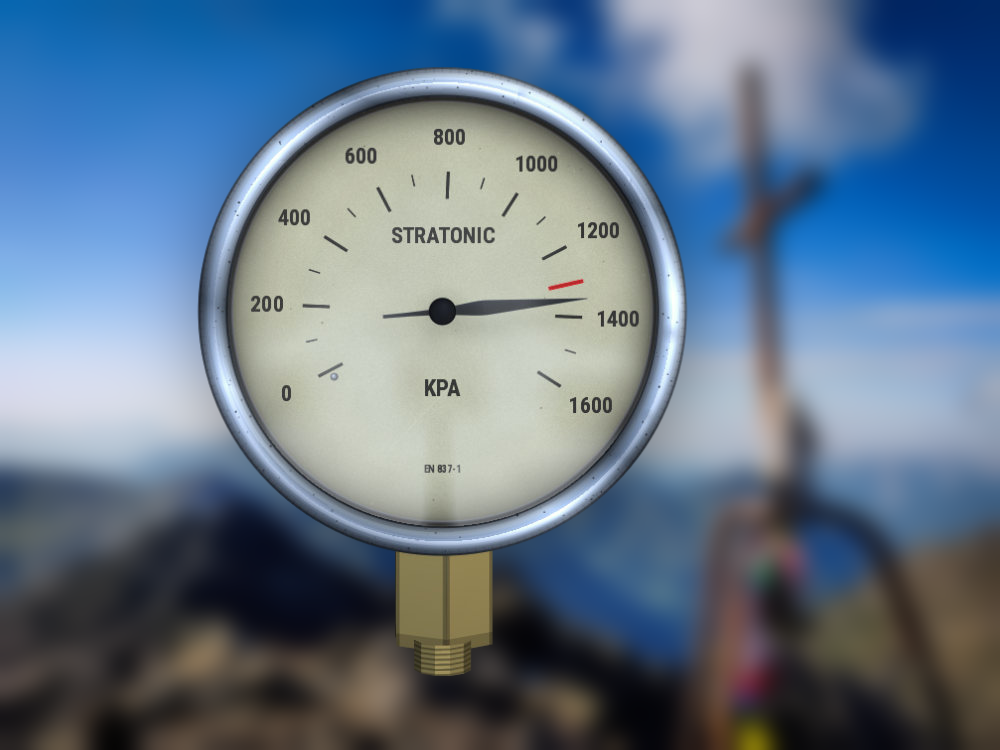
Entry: 1350 kPa
